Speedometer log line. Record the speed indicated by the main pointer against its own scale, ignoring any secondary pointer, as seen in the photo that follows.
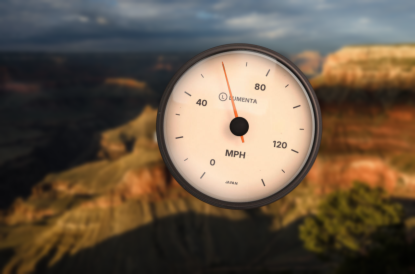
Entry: 60 mph
